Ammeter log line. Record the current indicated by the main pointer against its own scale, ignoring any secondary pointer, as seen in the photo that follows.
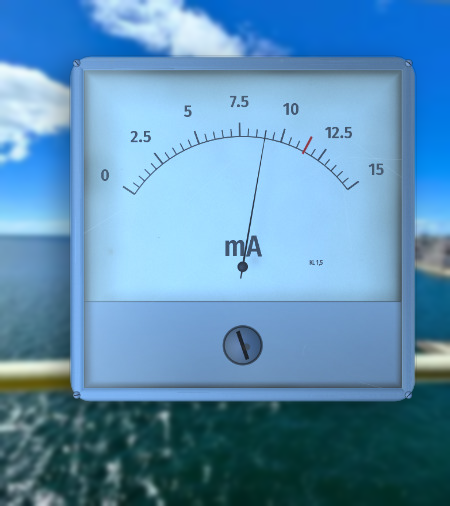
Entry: 9 mA
